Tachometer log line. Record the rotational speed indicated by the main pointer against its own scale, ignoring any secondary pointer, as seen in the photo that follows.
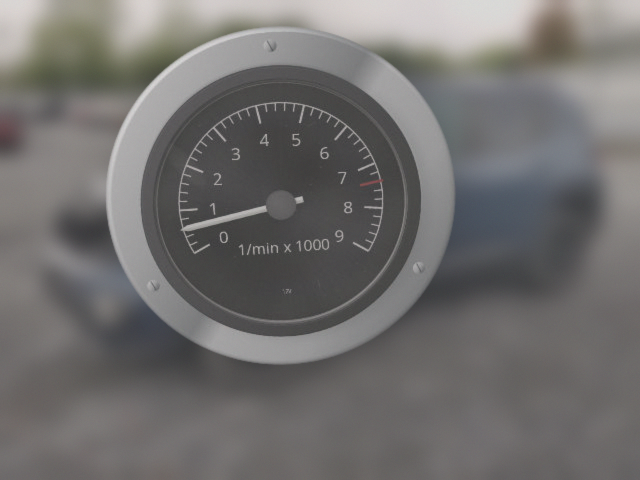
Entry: 600 rpm
